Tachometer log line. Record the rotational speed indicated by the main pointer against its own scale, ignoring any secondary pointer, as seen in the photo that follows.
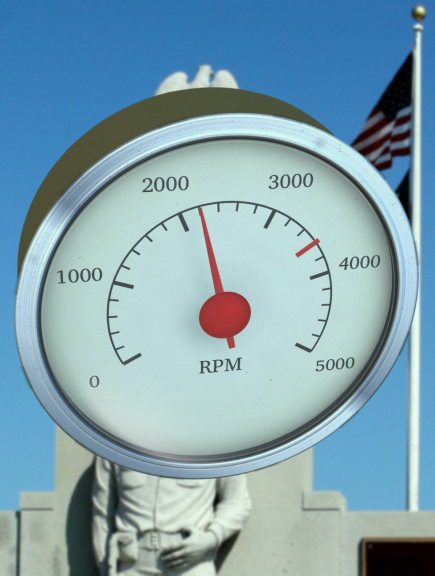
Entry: 2200 rpm
